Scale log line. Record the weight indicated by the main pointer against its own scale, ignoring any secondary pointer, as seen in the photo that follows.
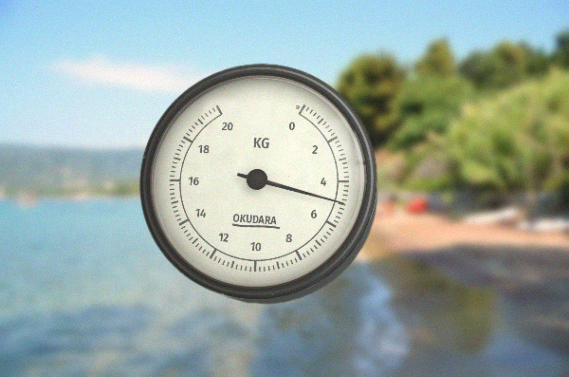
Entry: 5 kg
